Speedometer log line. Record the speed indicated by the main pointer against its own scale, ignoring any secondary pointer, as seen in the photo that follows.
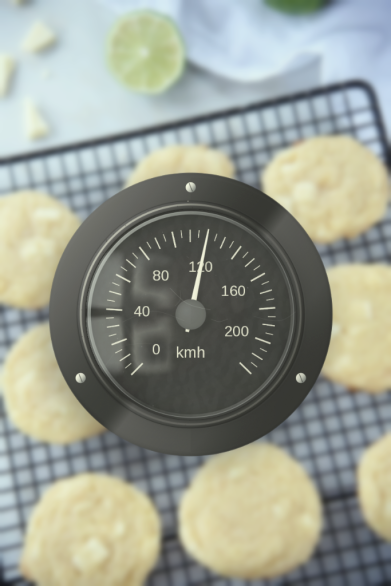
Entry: 120 km/h
